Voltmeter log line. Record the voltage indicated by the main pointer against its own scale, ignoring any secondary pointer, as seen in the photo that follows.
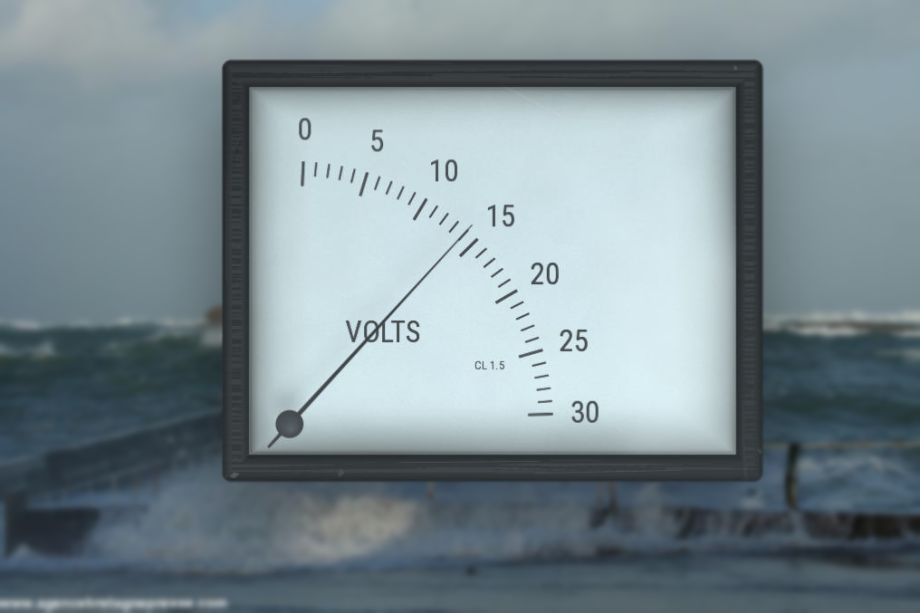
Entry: 14 V
